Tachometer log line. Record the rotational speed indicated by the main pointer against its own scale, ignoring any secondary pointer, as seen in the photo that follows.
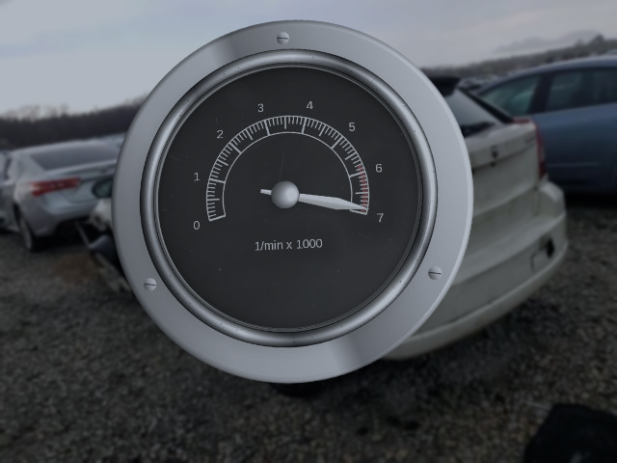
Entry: 6900 rpm
